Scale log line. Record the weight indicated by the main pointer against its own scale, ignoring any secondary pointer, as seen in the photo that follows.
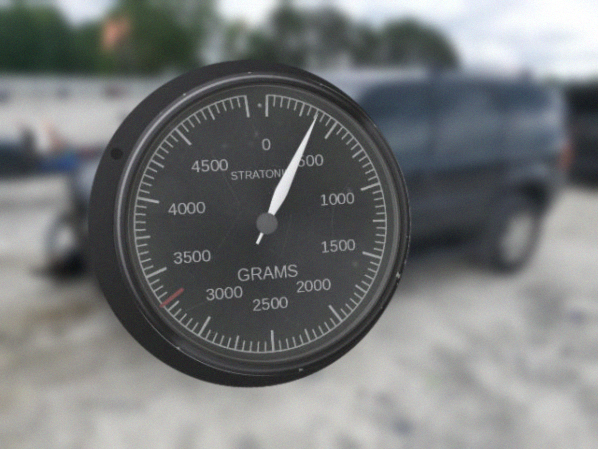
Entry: 350 g
